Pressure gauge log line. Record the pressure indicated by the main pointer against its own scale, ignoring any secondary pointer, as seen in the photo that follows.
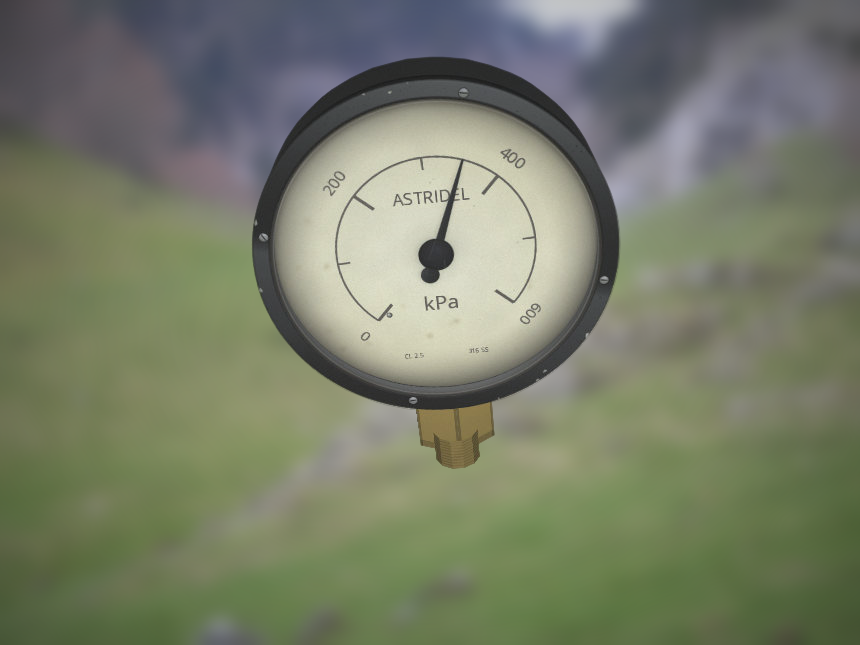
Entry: 350 kPa
